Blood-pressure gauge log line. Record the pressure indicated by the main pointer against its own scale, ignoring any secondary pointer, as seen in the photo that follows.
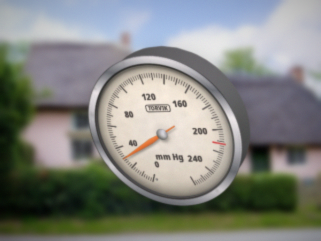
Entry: 30 mmHg
